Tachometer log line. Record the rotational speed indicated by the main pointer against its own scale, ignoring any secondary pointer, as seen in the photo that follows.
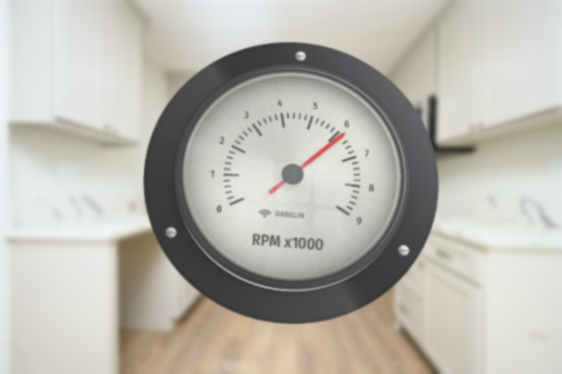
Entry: 6200 rpm
